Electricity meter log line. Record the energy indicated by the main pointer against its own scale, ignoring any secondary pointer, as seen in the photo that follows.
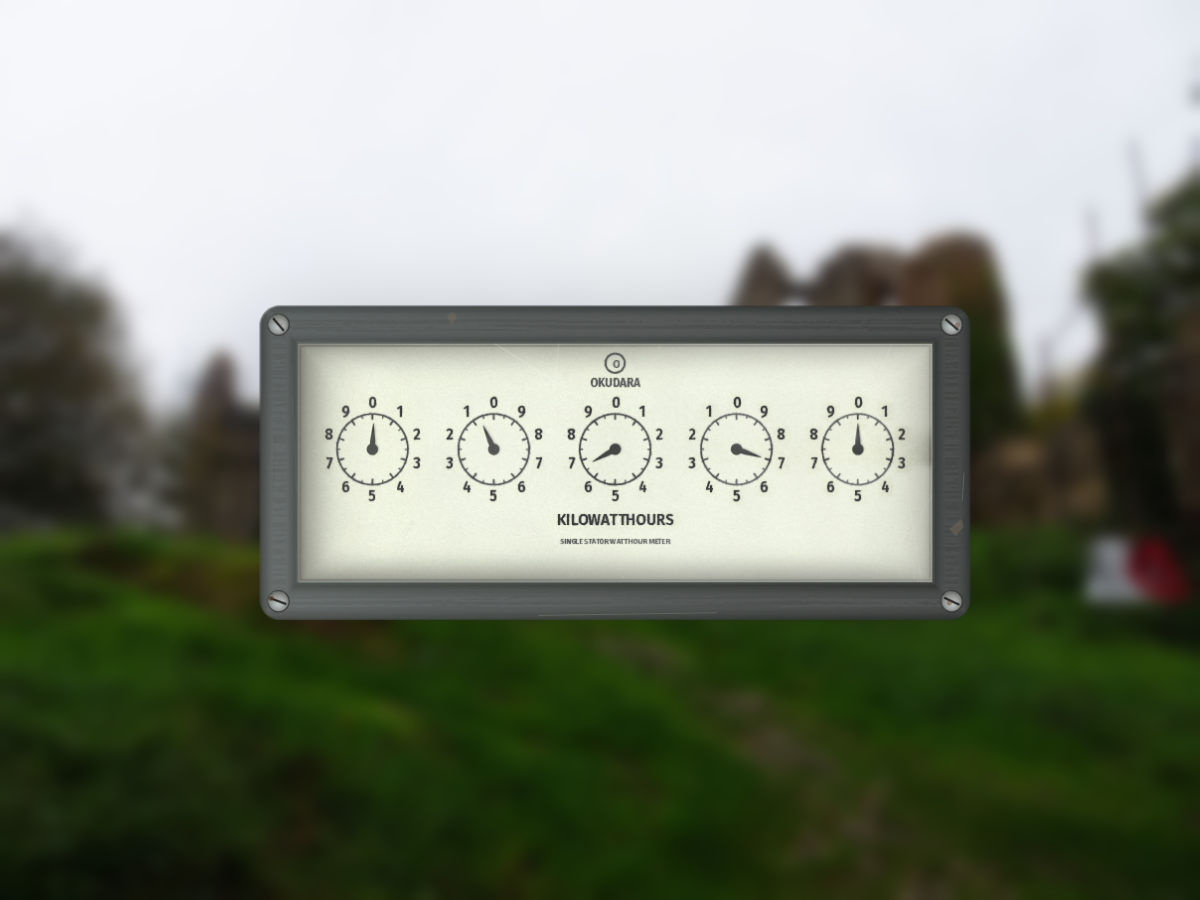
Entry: 670 kWh
